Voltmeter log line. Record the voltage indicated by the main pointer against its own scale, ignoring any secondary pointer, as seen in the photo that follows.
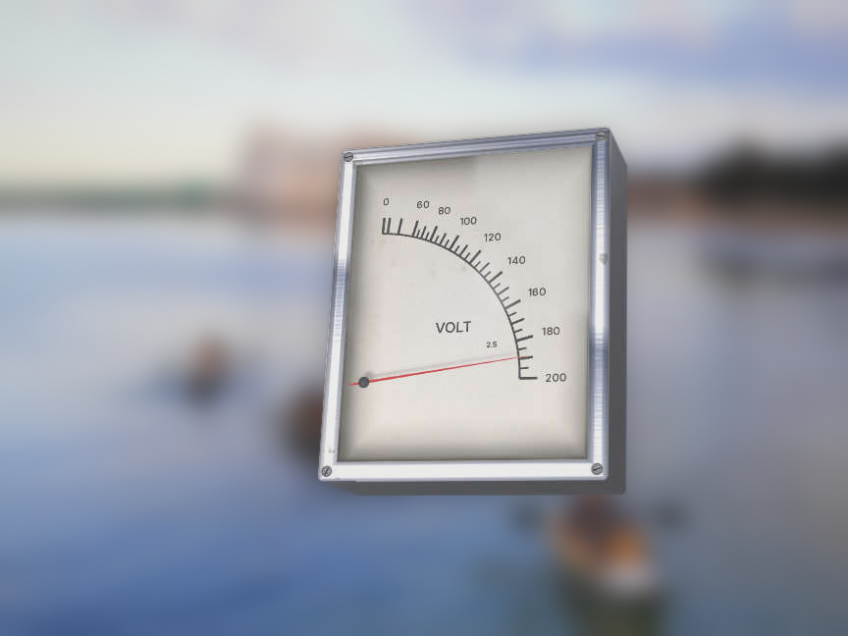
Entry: 190 V
